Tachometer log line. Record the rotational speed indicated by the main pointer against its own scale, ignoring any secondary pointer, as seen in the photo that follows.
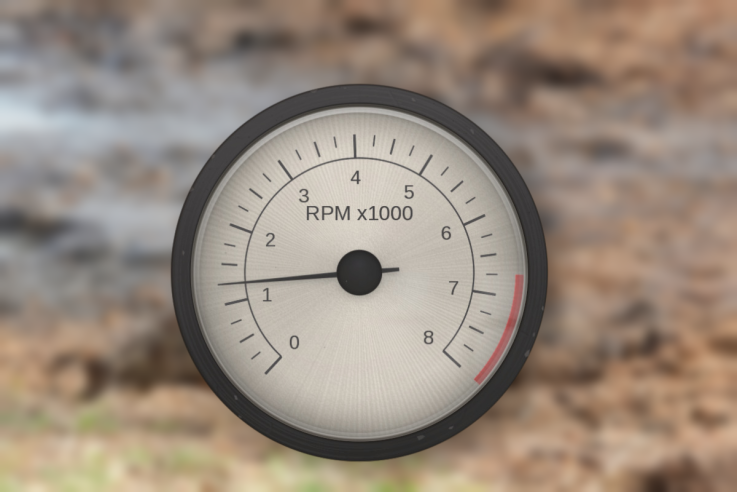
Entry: 1250 rpm
